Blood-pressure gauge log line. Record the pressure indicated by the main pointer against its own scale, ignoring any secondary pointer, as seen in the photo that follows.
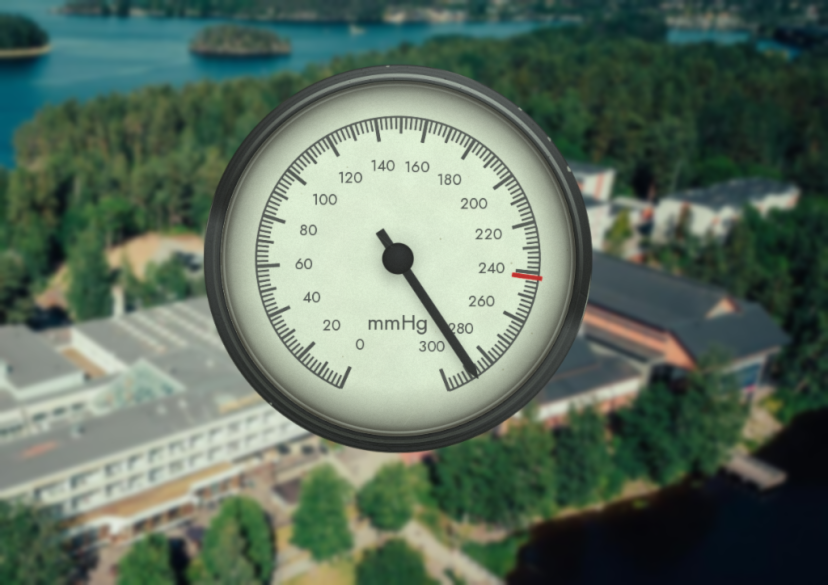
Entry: 288 mmHg
